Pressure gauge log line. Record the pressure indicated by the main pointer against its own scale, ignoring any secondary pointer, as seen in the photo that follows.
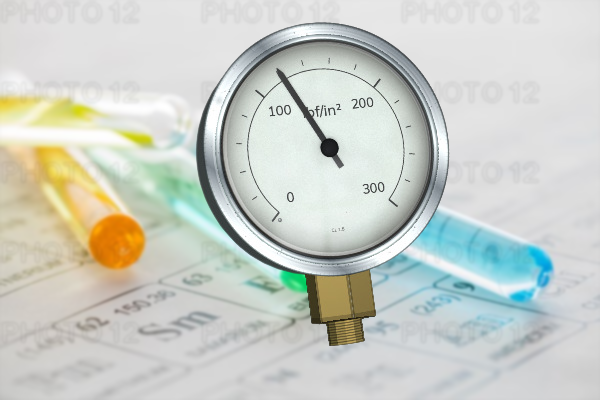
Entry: 120 psi
